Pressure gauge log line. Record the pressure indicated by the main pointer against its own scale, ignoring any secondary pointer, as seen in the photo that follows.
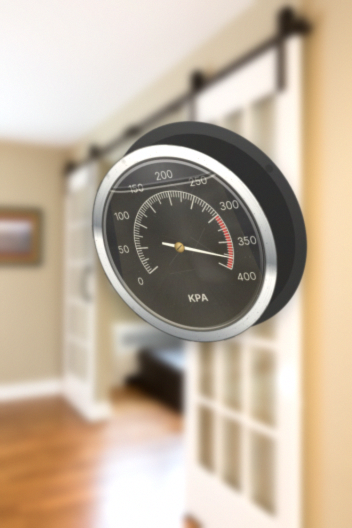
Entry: 375 kPa
